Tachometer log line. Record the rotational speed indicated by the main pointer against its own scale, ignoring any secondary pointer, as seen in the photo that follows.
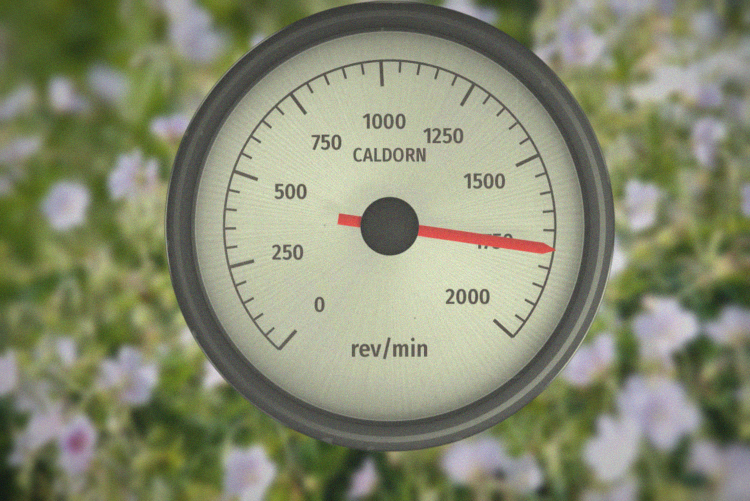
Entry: 1750 rpm
